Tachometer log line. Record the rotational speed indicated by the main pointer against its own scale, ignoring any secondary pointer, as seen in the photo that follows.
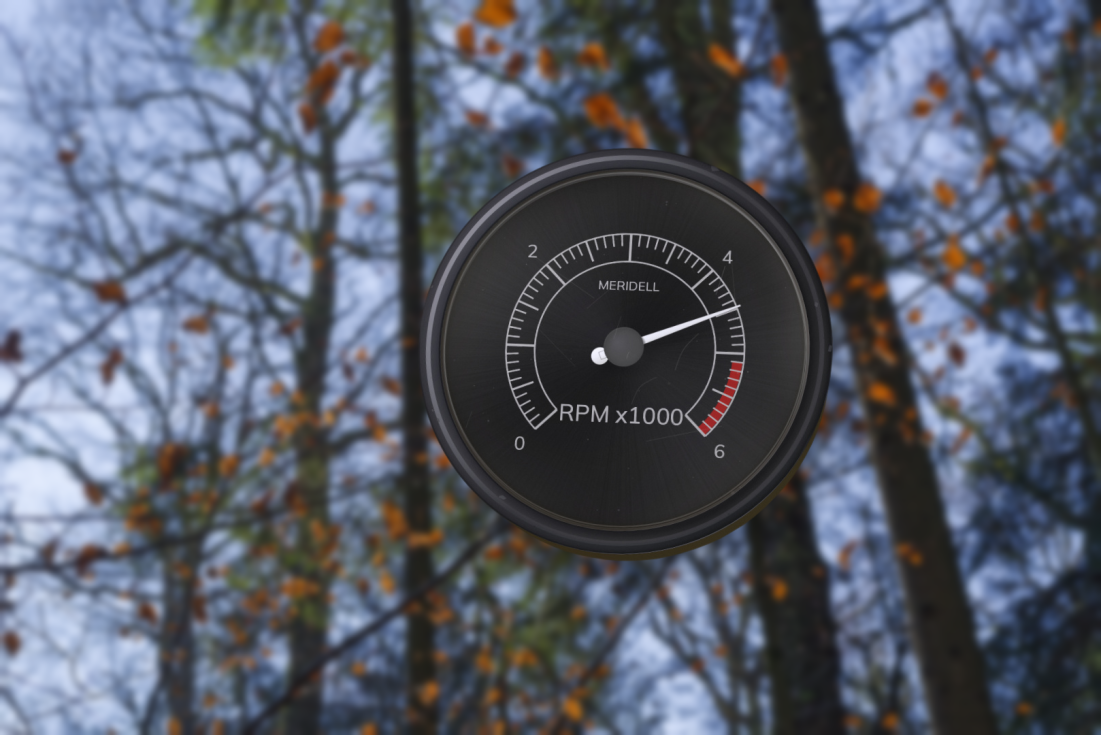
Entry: 4500 rpm
